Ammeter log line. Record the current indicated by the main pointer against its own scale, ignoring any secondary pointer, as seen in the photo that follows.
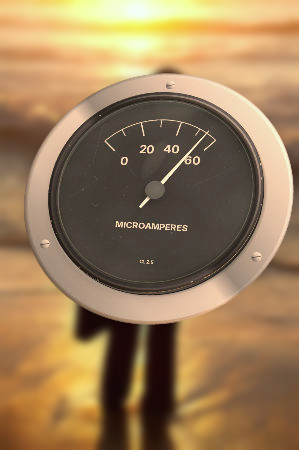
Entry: 55 µA
